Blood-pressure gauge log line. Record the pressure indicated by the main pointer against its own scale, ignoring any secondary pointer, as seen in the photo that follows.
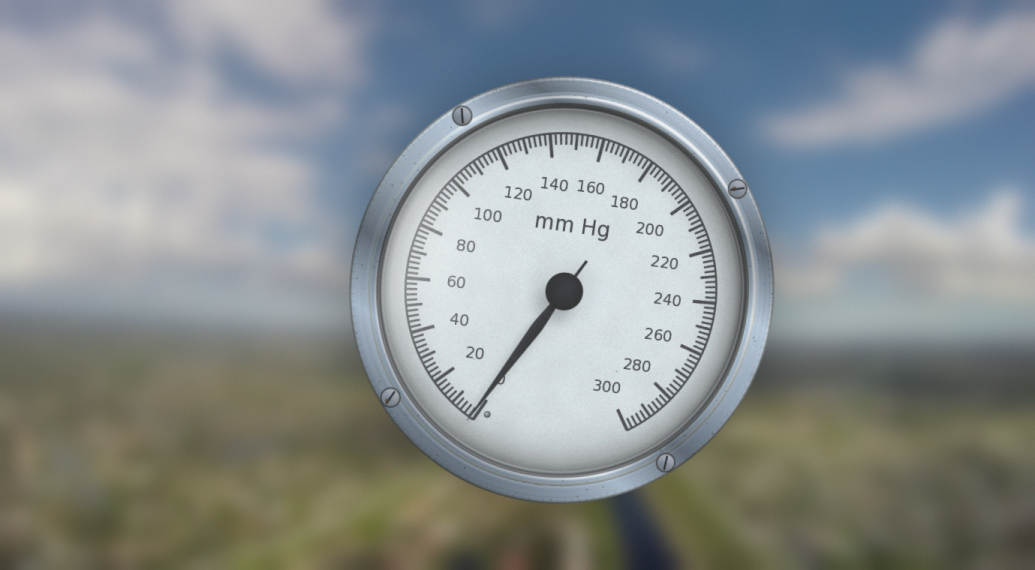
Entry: 2 mmHg
